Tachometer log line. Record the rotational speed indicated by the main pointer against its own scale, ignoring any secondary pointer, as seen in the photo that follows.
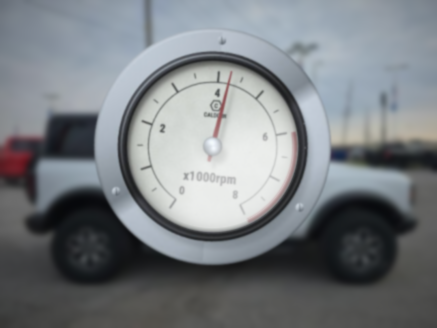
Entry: 4250 rpm
